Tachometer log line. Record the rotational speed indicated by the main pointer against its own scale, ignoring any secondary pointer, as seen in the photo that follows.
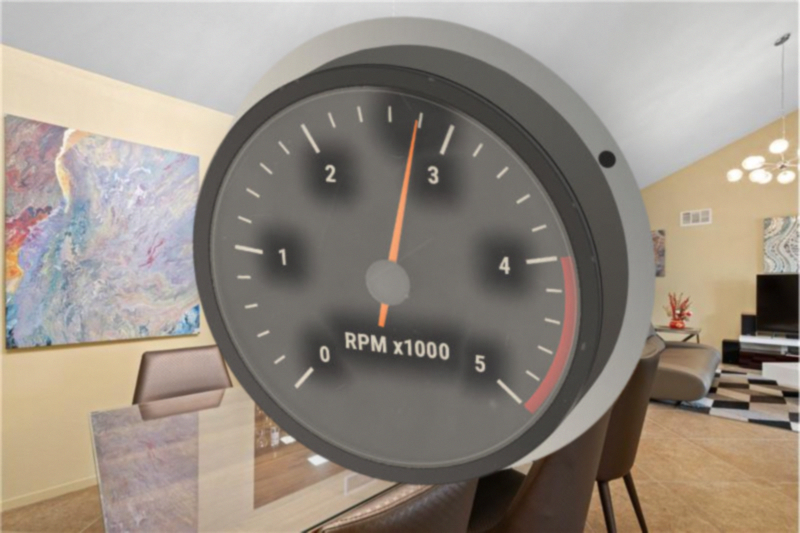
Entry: 2800 rpm
